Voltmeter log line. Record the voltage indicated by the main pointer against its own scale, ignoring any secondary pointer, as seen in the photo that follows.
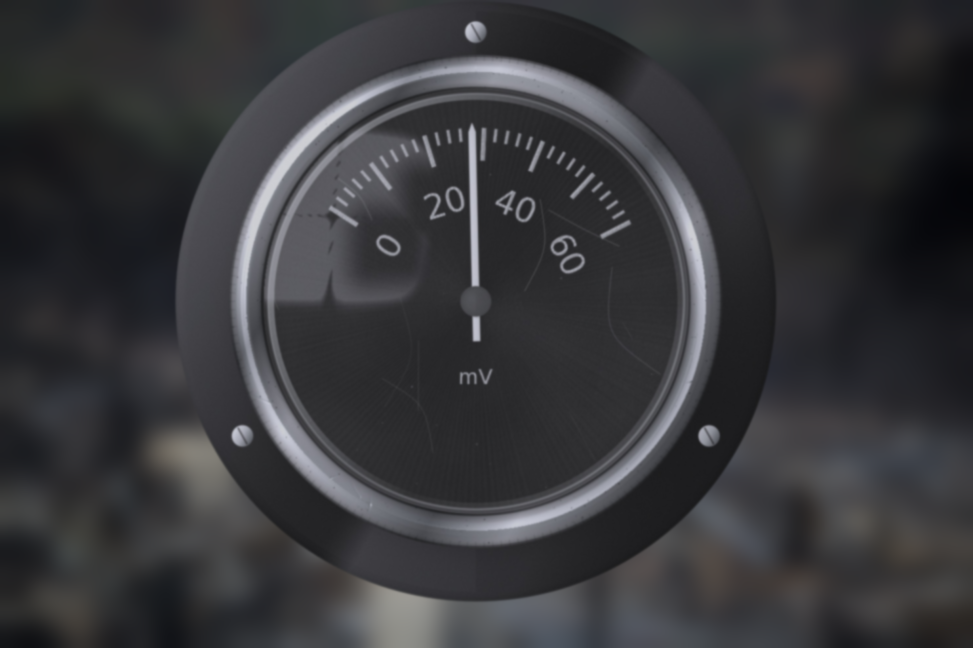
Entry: 28 mV
